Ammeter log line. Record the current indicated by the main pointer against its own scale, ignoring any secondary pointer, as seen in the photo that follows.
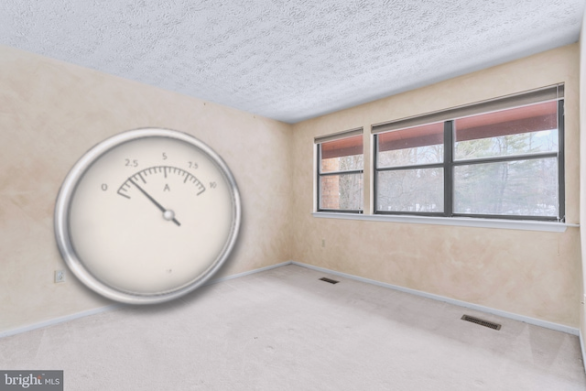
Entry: 1.5 A
